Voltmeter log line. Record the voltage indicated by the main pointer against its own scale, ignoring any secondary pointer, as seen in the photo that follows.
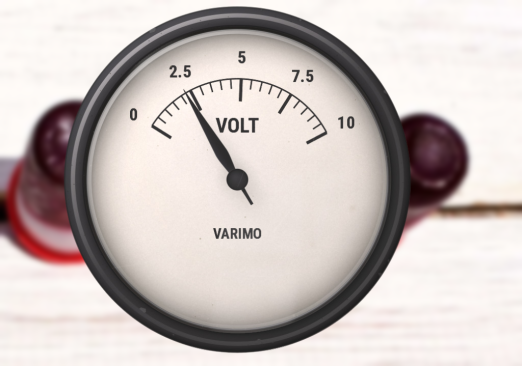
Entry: 2.25 V
